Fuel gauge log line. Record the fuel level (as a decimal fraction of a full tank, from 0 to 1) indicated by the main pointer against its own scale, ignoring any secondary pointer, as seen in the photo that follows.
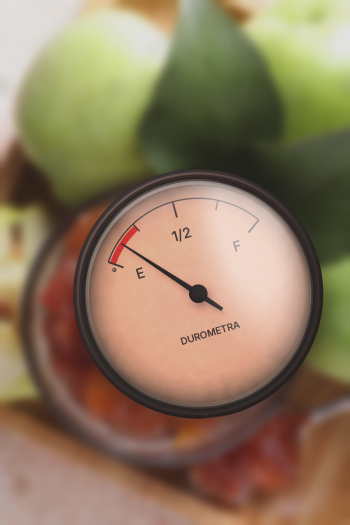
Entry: 0.125
